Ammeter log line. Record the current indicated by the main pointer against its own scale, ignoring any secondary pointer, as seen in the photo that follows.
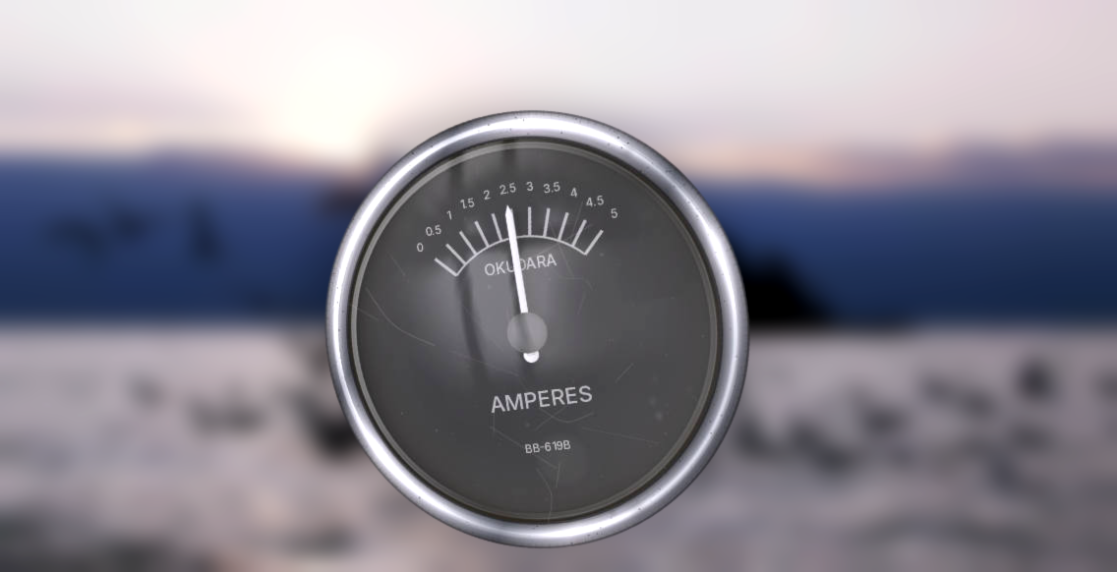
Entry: 2.5 A
